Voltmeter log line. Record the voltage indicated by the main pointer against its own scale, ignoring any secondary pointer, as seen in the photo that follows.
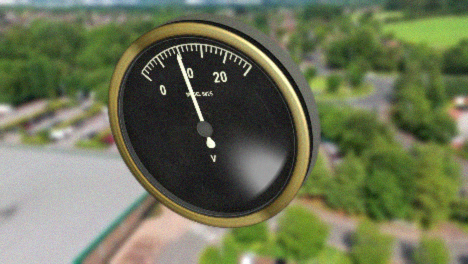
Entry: 10 V
